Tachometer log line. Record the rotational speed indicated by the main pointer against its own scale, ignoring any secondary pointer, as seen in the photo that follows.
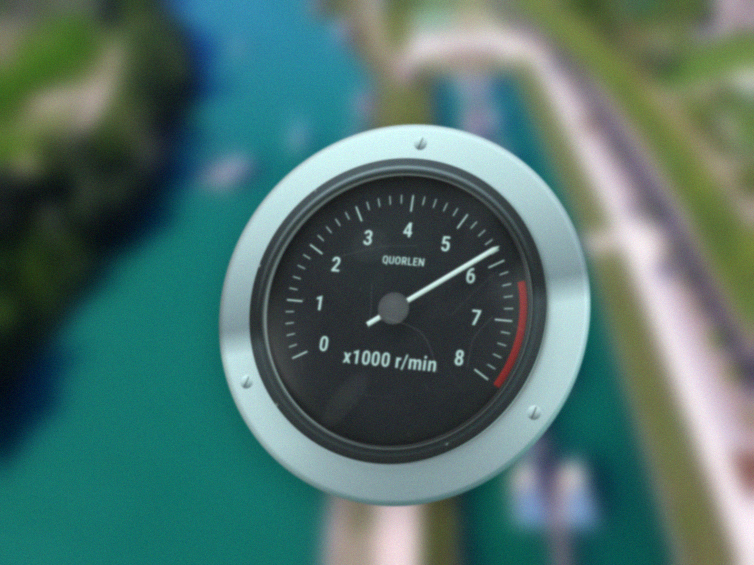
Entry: 5800 rpm
